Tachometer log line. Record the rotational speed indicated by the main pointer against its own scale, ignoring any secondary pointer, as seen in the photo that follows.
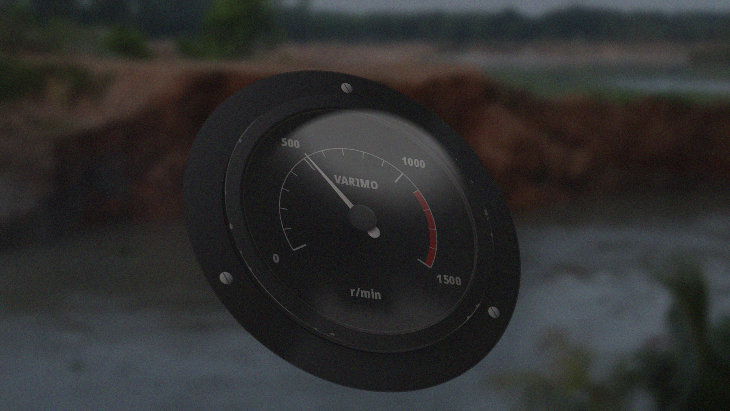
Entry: 500 rpm
